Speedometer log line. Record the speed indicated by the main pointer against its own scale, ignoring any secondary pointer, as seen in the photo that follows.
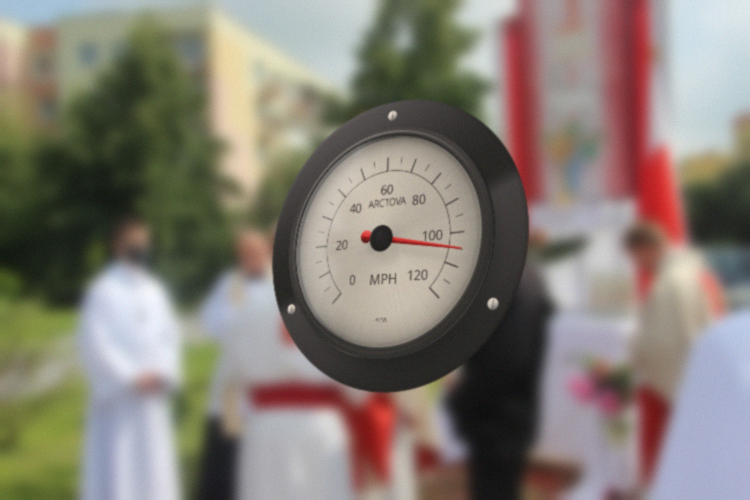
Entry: 105 mph
